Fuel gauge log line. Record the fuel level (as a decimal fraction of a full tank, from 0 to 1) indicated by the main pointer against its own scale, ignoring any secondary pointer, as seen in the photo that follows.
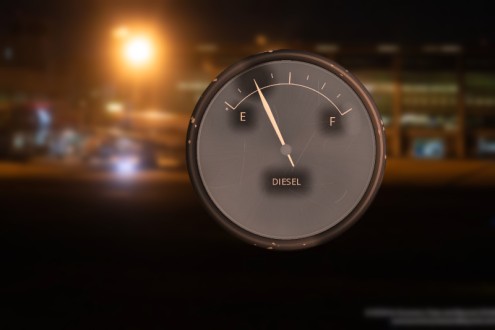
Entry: 0.25
